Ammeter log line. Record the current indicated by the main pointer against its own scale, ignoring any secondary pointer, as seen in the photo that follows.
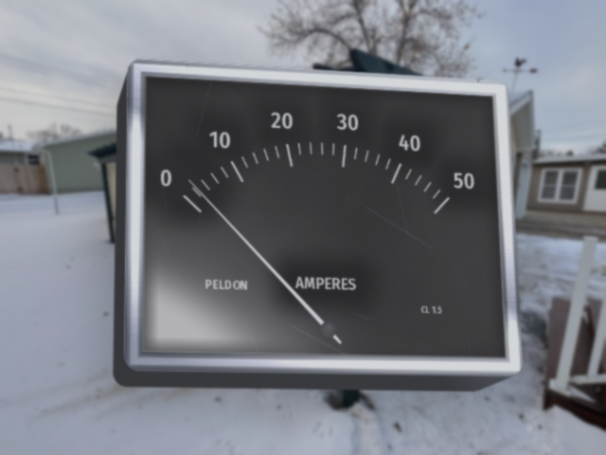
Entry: 2 A
